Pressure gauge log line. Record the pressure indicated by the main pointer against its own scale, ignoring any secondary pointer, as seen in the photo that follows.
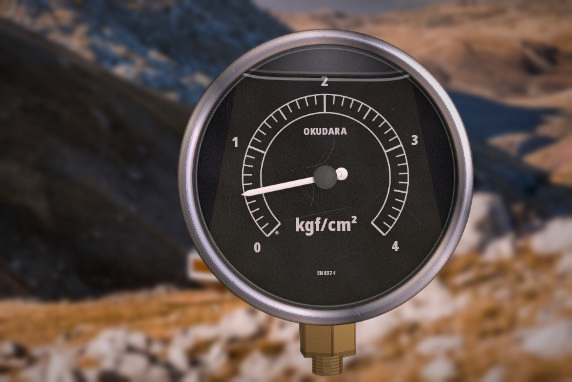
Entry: 0.5 kg/cm²
